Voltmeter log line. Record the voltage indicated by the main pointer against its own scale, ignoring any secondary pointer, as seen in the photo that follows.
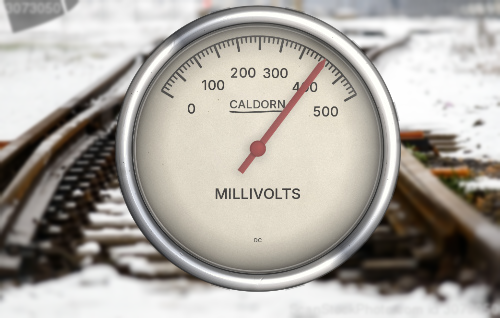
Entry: 400 mV
